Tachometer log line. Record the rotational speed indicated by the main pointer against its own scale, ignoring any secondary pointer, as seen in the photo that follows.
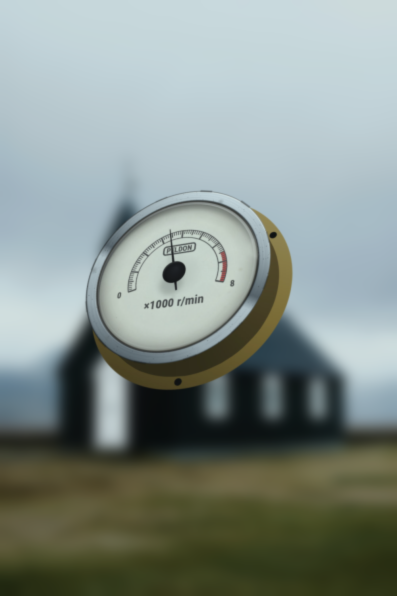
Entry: 3500 rpm
